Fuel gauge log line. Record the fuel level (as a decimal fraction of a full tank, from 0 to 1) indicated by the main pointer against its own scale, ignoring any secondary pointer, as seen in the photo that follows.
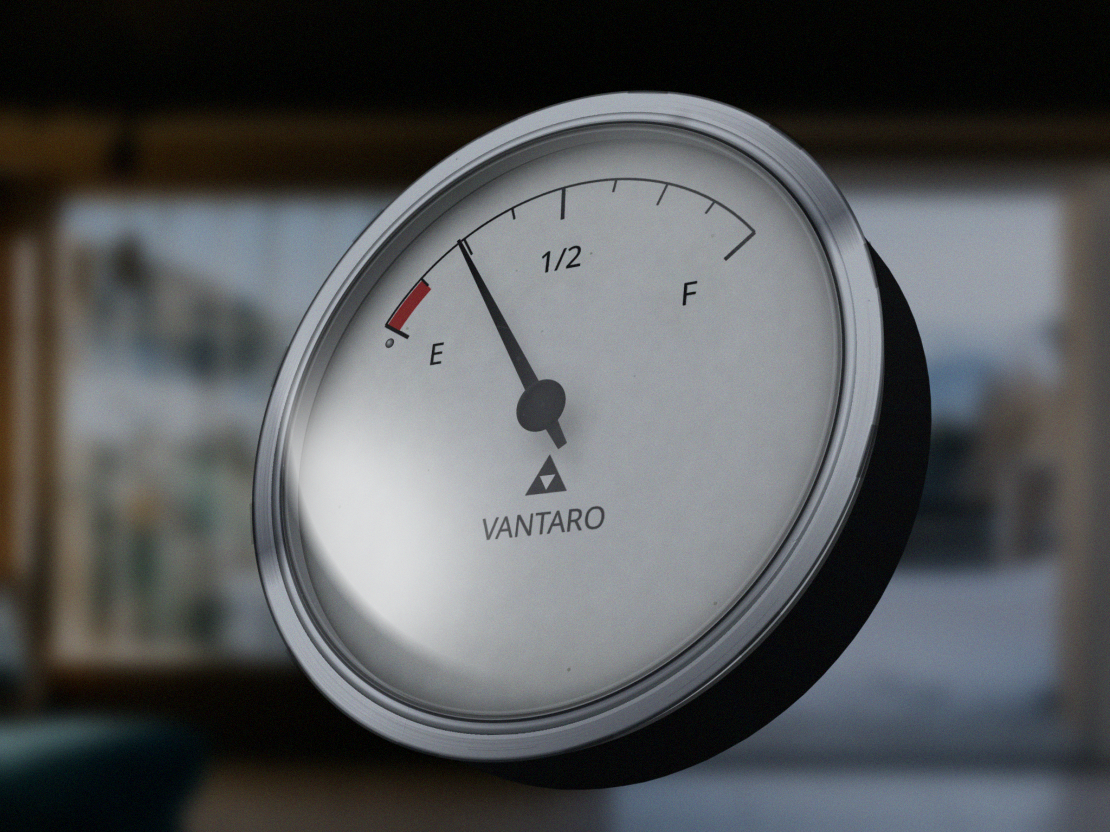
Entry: 0.25
